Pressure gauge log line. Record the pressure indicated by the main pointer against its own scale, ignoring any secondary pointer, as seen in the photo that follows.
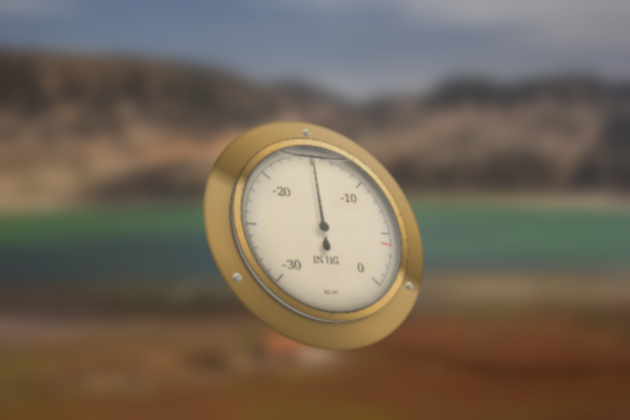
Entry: -15 inHg
